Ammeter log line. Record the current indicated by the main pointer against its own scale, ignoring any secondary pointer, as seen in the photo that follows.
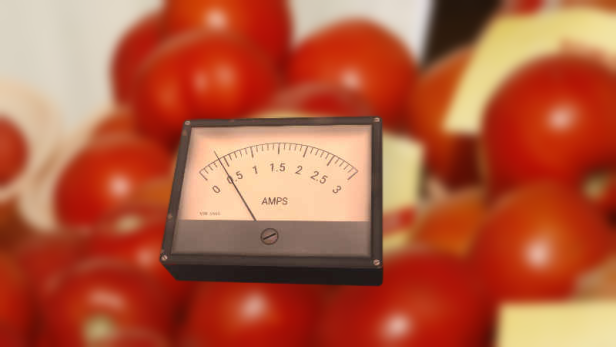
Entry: 0.4 A
